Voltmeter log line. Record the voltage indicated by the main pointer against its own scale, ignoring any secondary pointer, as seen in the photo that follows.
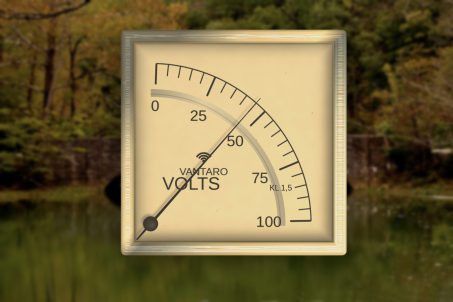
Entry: 45 V
